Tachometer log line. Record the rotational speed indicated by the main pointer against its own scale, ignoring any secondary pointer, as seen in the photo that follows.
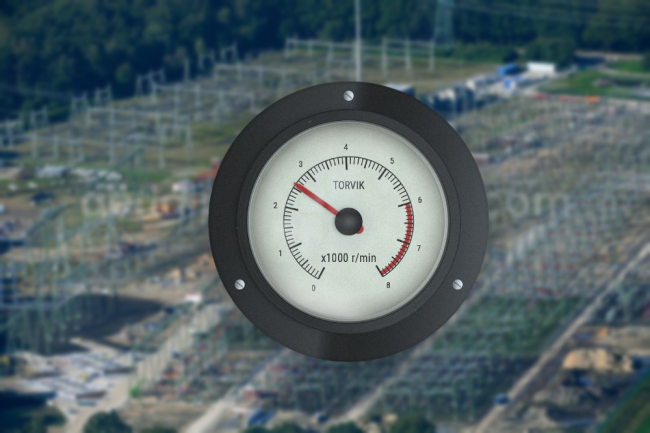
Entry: 2600 rpm
